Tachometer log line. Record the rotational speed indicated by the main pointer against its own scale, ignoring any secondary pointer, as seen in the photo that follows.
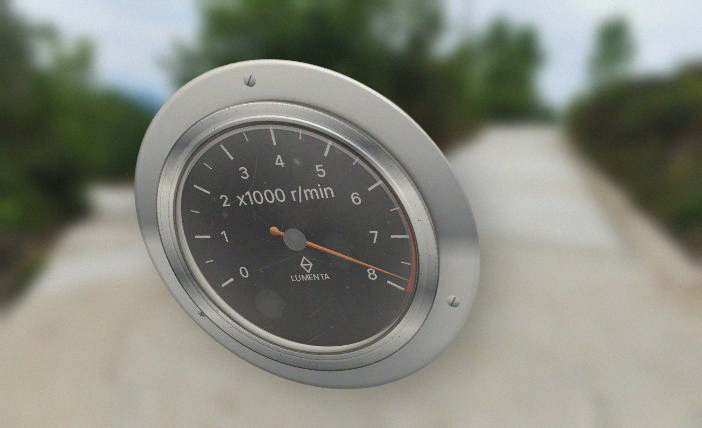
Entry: 7750 rpm
